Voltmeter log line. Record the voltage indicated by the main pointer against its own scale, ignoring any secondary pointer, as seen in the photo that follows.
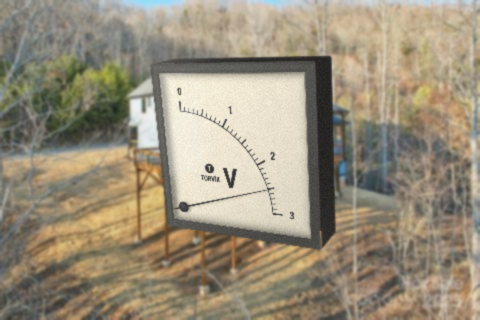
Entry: 2.5 V
